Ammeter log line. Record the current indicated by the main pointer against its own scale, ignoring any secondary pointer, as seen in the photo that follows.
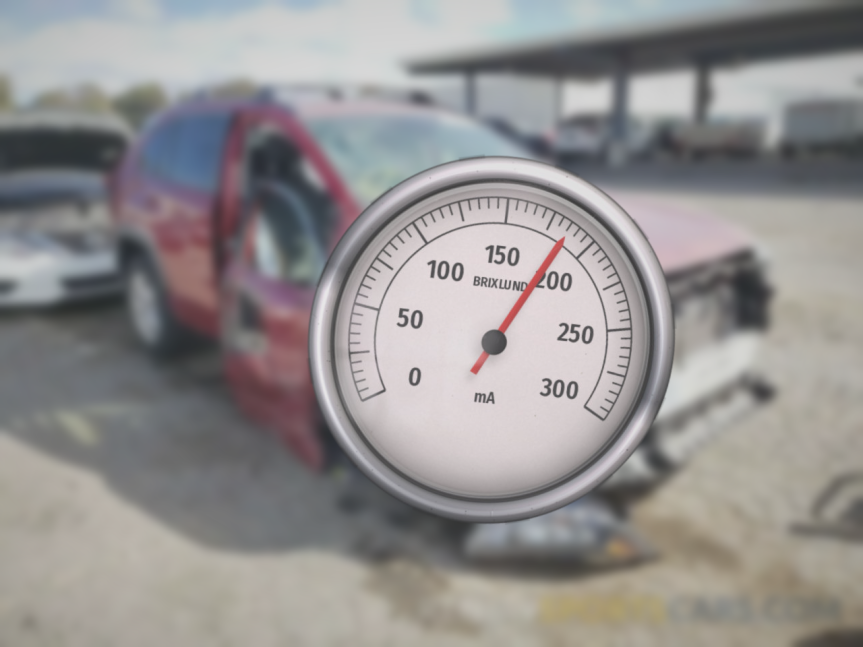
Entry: 185 mA
